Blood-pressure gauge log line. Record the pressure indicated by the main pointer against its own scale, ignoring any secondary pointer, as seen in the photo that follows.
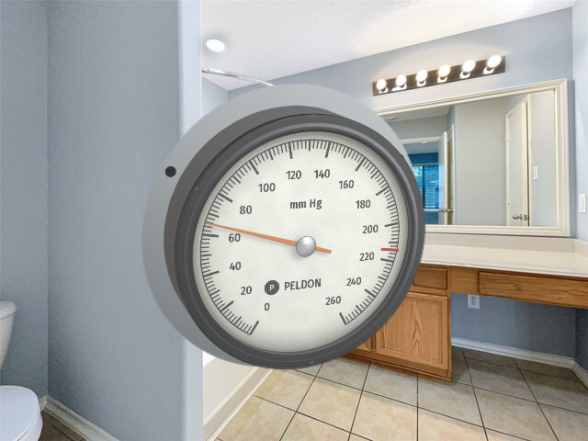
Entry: 66 mmHg
